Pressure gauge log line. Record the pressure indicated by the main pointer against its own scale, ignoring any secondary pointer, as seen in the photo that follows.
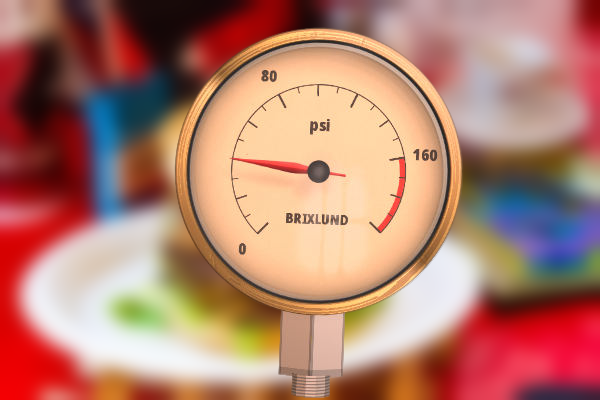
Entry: 40 psi
